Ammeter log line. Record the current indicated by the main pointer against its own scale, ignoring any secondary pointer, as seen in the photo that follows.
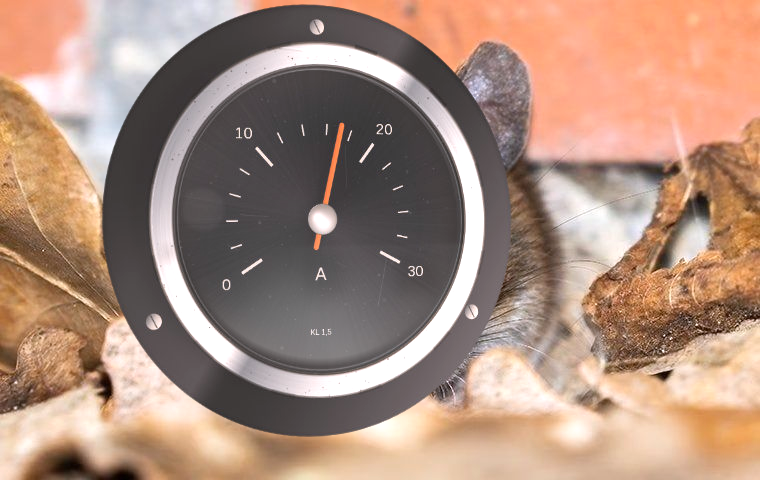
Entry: 17 A
